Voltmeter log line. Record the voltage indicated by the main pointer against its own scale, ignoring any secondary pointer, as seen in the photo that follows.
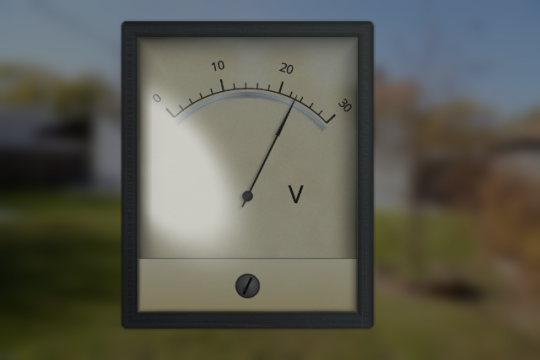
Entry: 23 V
